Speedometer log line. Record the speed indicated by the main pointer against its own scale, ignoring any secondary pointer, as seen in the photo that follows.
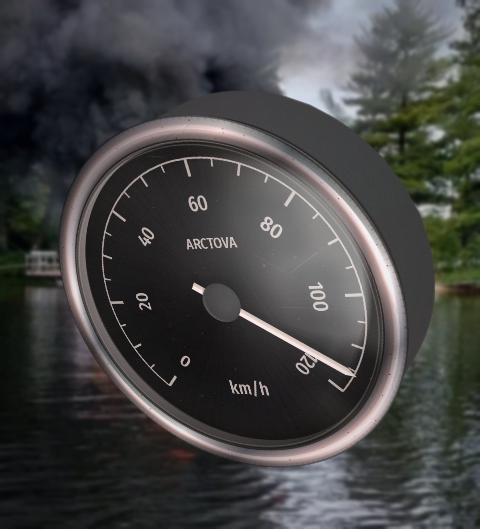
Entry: 115 km/h
